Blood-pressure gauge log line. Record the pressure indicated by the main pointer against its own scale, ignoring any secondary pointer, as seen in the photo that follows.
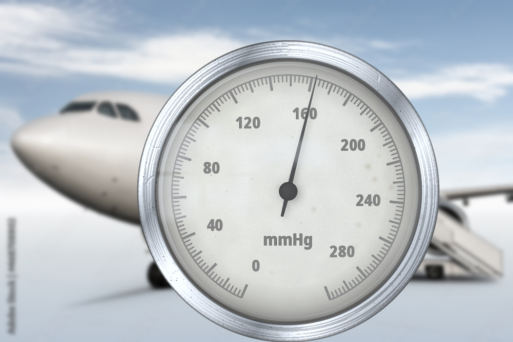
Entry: 162 mmHg
